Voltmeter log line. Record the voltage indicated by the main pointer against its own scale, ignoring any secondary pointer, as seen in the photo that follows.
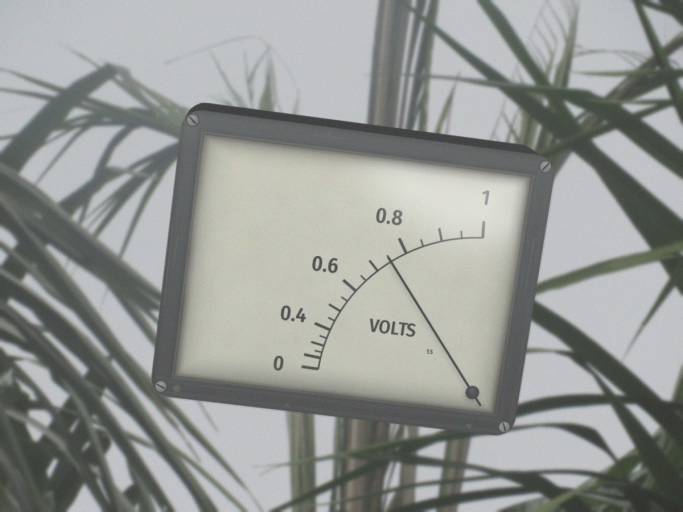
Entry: 0.75 V
